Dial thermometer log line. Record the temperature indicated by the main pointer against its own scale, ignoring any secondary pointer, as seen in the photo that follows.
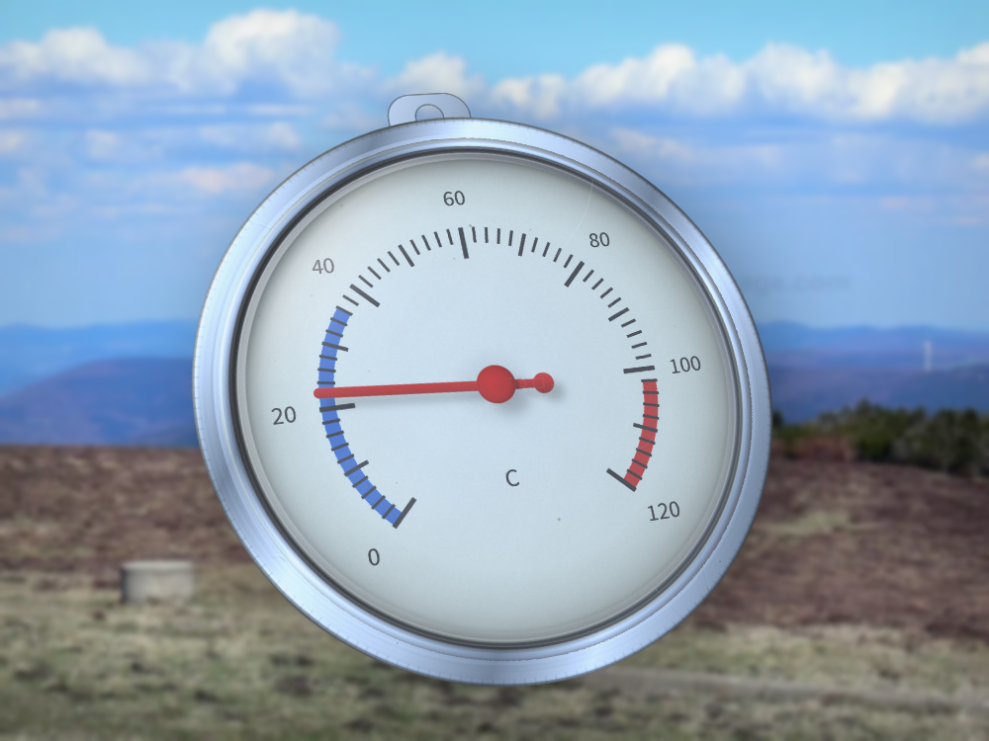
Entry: 22 °C
